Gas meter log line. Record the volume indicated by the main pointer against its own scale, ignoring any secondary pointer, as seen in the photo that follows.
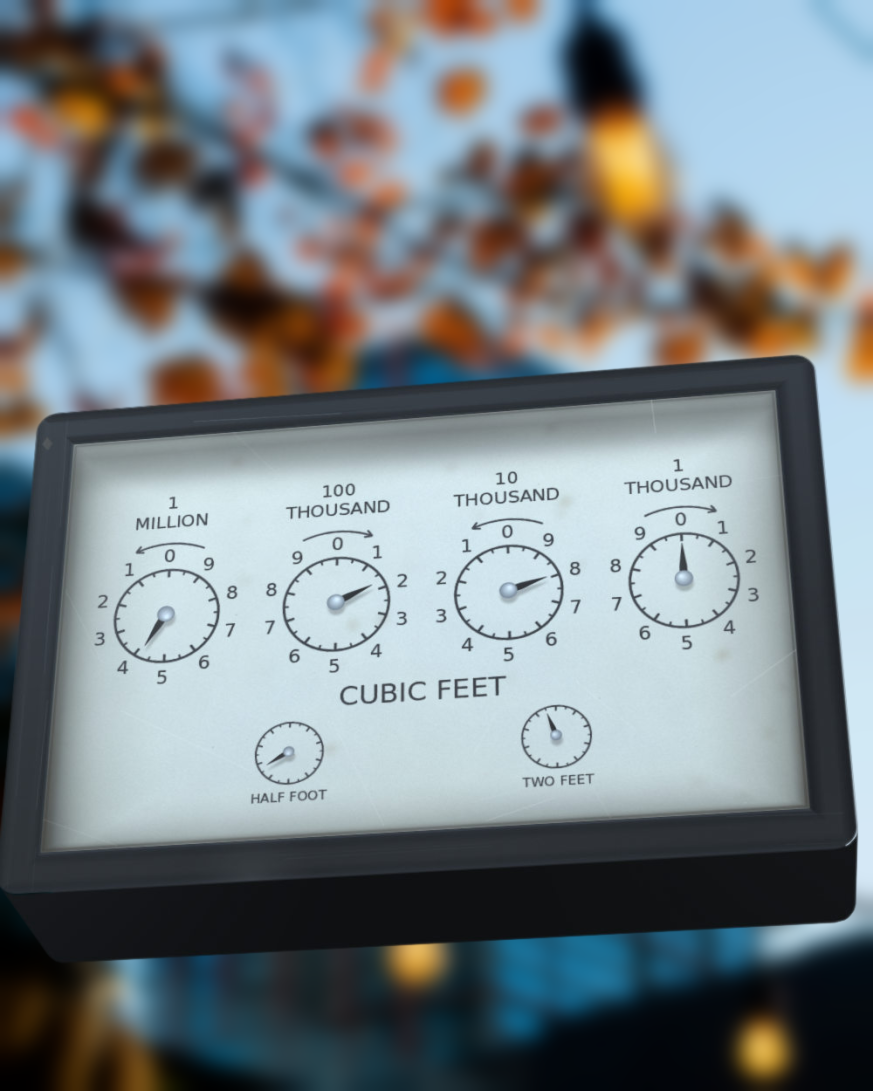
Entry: 418000 ft³
